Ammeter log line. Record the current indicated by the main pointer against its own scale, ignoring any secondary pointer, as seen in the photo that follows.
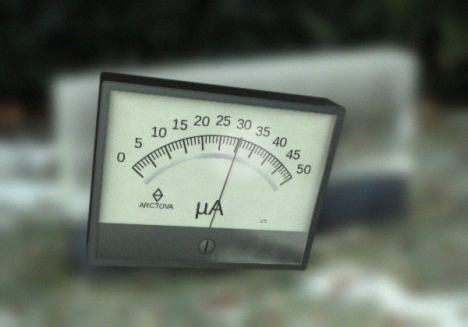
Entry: 30 µA
